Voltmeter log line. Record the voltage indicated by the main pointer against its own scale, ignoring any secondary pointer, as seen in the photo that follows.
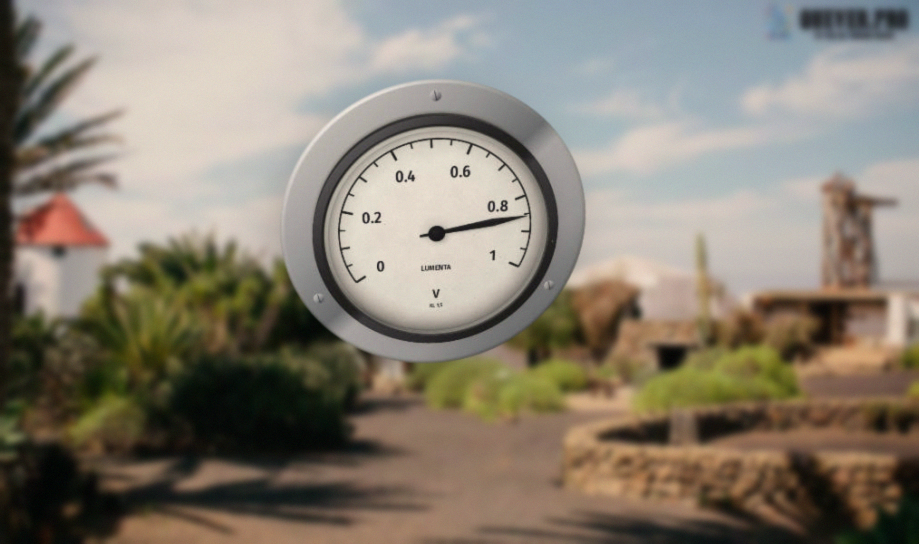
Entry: 0.85 V
